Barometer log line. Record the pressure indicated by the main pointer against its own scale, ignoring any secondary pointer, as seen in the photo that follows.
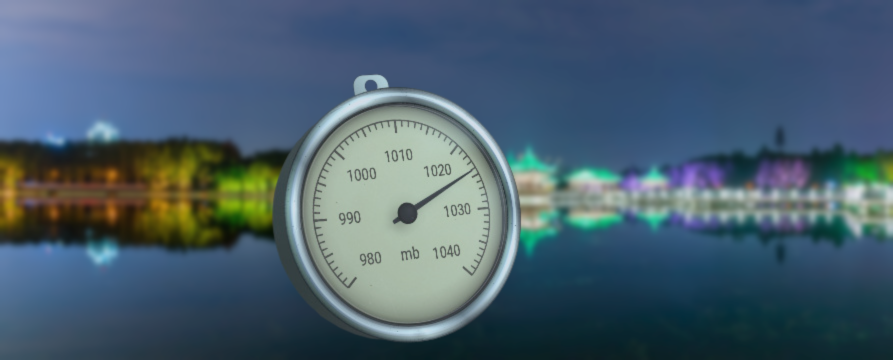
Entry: 1024 mbar
